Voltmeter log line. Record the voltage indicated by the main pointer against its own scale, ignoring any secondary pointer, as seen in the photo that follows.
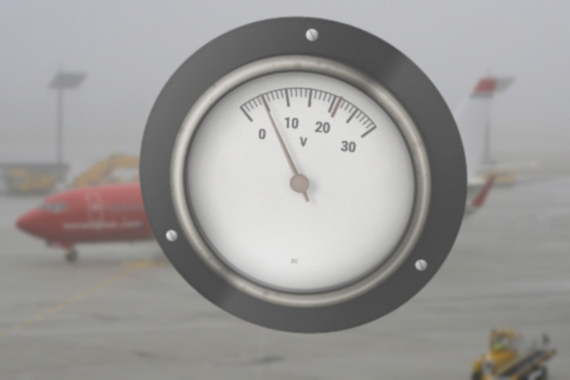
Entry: 5 V
